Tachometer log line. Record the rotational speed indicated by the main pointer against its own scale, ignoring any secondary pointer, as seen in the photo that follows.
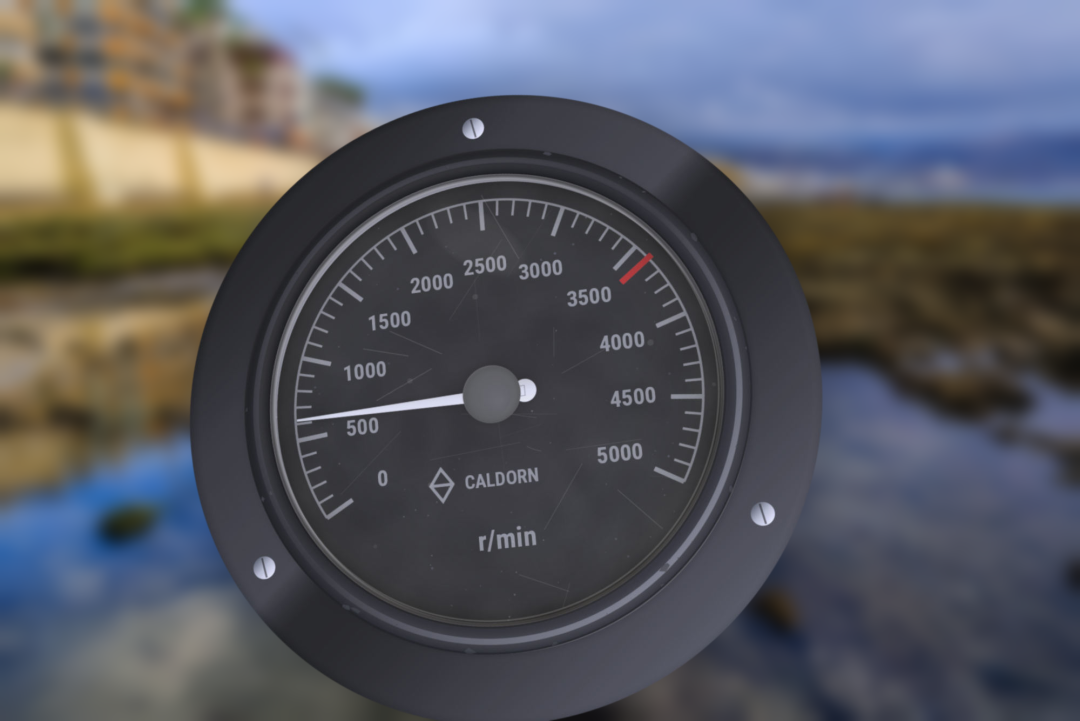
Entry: 600 rpm
